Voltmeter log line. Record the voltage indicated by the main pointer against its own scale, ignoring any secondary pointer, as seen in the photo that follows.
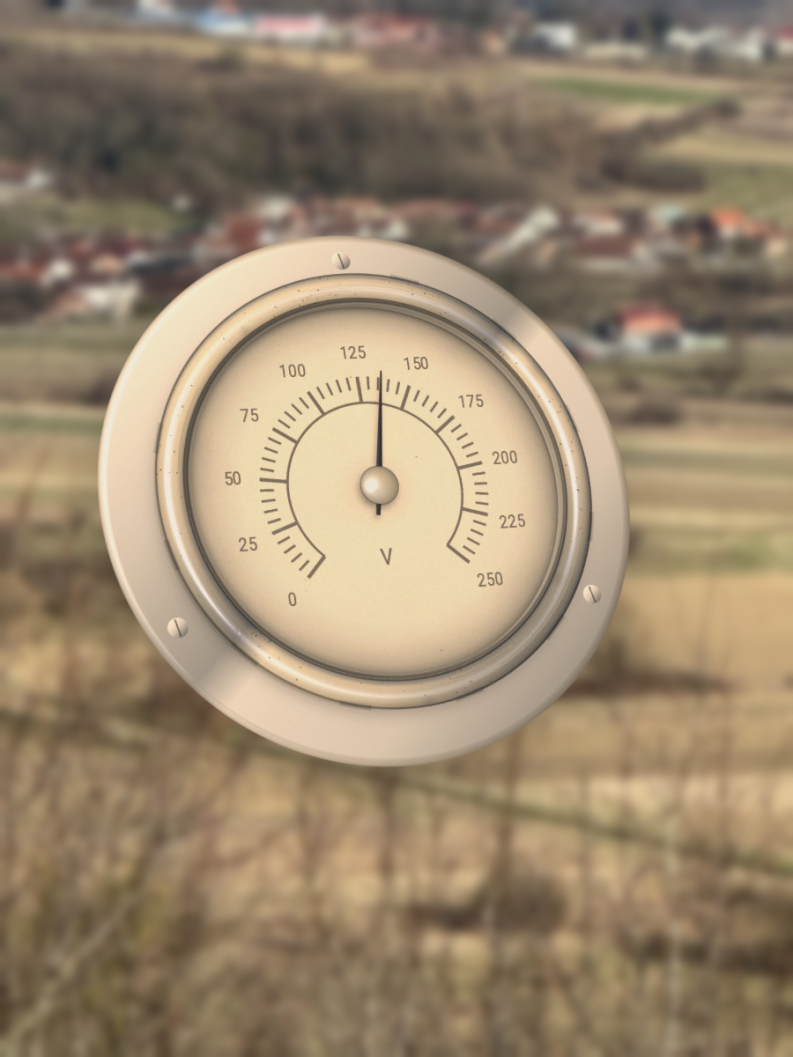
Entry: 135 V
